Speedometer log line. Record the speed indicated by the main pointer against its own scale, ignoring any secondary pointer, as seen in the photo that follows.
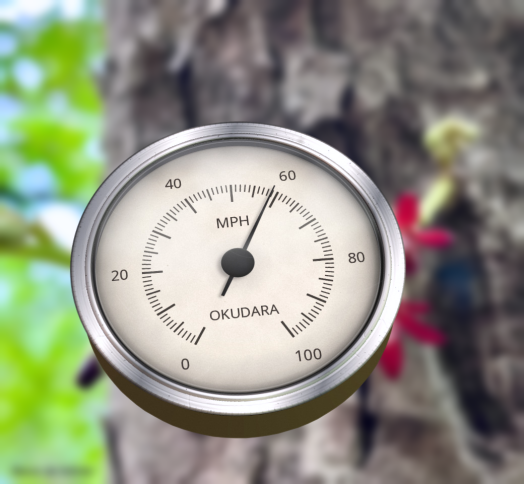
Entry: 59 mph
